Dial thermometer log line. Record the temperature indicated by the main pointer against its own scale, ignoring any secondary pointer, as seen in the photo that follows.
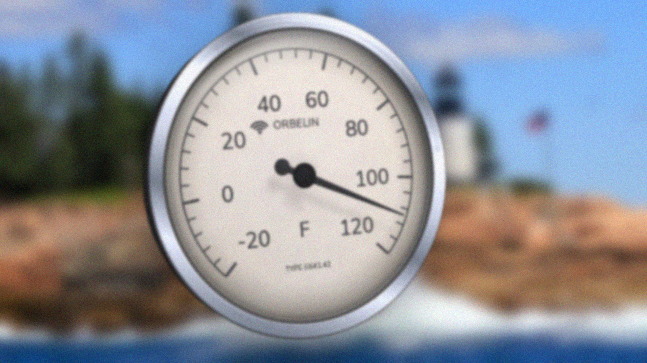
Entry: 110 °F
